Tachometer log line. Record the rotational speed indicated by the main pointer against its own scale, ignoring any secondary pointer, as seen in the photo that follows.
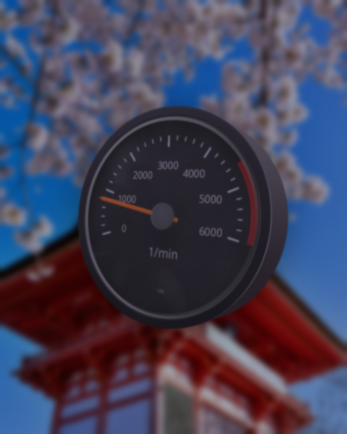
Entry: 800 rpm
